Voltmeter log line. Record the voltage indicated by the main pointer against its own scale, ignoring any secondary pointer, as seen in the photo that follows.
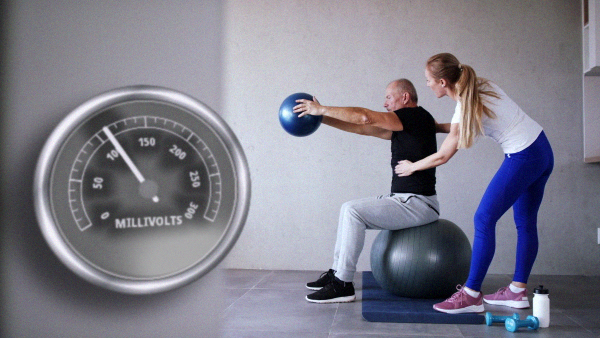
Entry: 110 mV
